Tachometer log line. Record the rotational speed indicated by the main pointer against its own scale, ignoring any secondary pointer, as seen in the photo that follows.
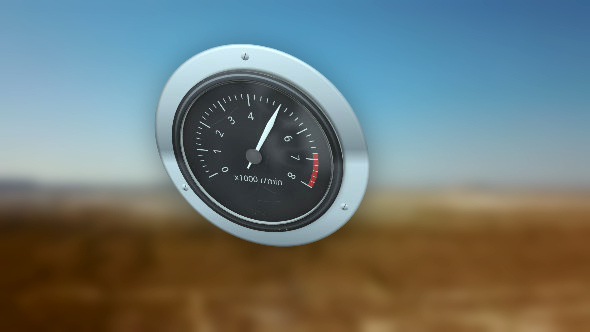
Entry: 5000 rpm
